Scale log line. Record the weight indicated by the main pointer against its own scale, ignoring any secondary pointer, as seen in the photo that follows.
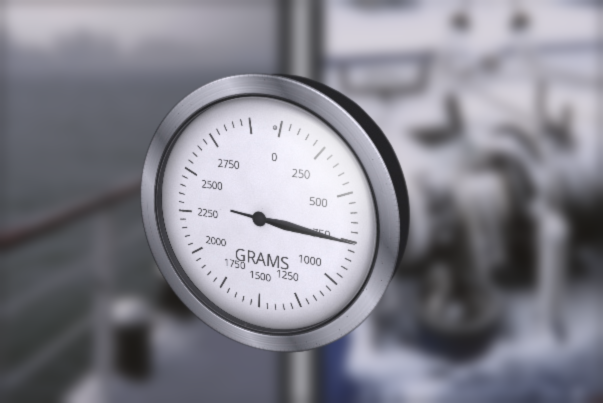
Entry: 750 g
